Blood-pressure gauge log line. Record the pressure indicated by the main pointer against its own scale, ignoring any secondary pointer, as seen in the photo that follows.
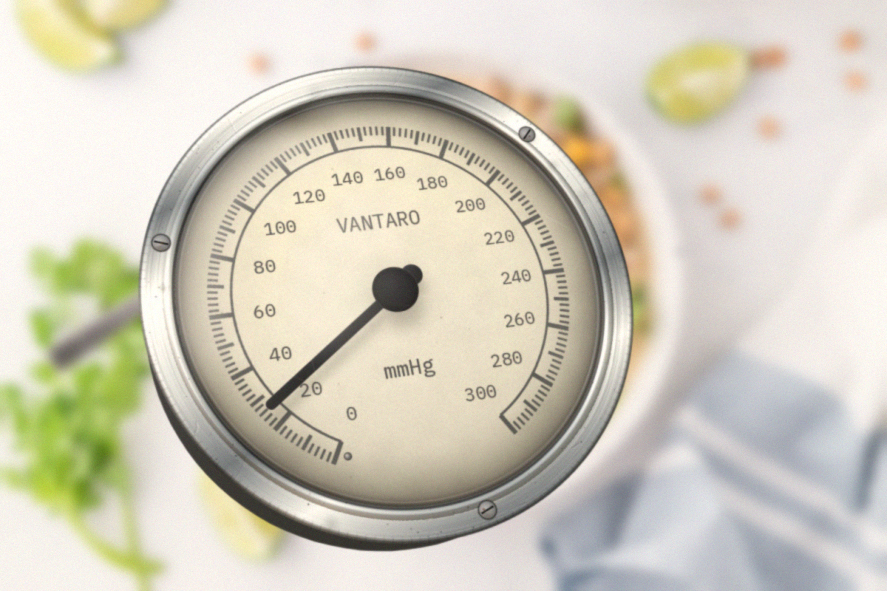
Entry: 26 mmHg
